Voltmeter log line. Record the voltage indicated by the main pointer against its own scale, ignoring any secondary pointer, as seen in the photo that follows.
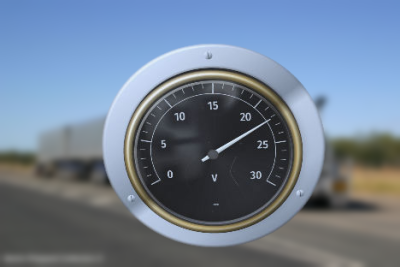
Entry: 22 V
